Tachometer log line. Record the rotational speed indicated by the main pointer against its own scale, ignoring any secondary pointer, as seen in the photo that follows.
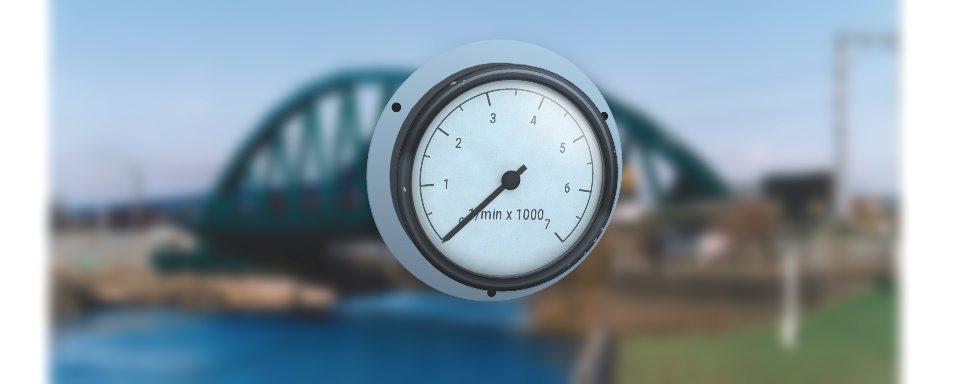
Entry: 0 rpm
